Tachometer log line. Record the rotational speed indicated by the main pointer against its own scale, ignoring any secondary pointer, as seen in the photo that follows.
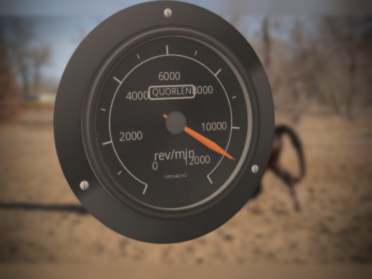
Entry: 11000 rpm
